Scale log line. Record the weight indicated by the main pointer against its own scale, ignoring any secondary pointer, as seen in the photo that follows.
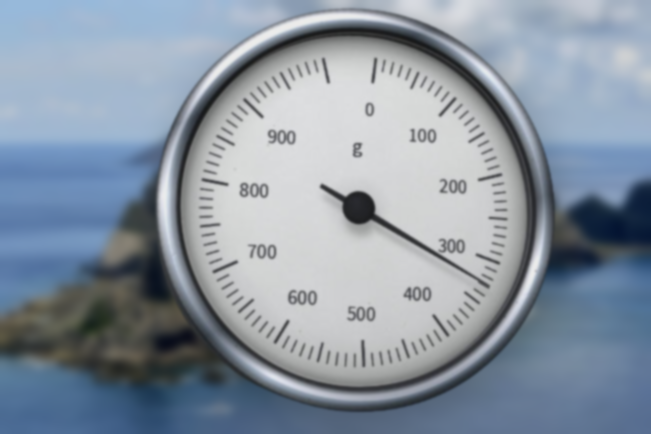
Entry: 330 g
